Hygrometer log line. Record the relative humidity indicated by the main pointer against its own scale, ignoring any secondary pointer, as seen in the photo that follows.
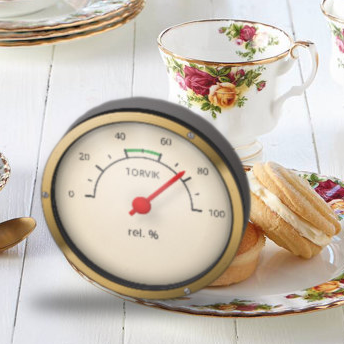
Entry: 75 %
